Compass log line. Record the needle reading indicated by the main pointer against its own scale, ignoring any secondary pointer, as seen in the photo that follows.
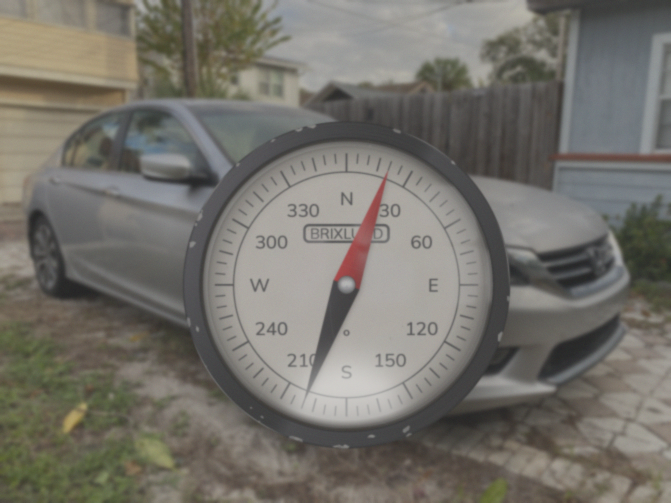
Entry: 20 °
